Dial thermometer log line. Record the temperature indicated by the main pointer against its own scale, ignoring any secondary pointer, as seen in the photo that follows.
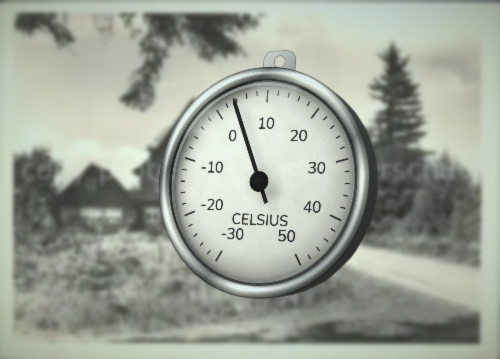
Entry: 4 °C
